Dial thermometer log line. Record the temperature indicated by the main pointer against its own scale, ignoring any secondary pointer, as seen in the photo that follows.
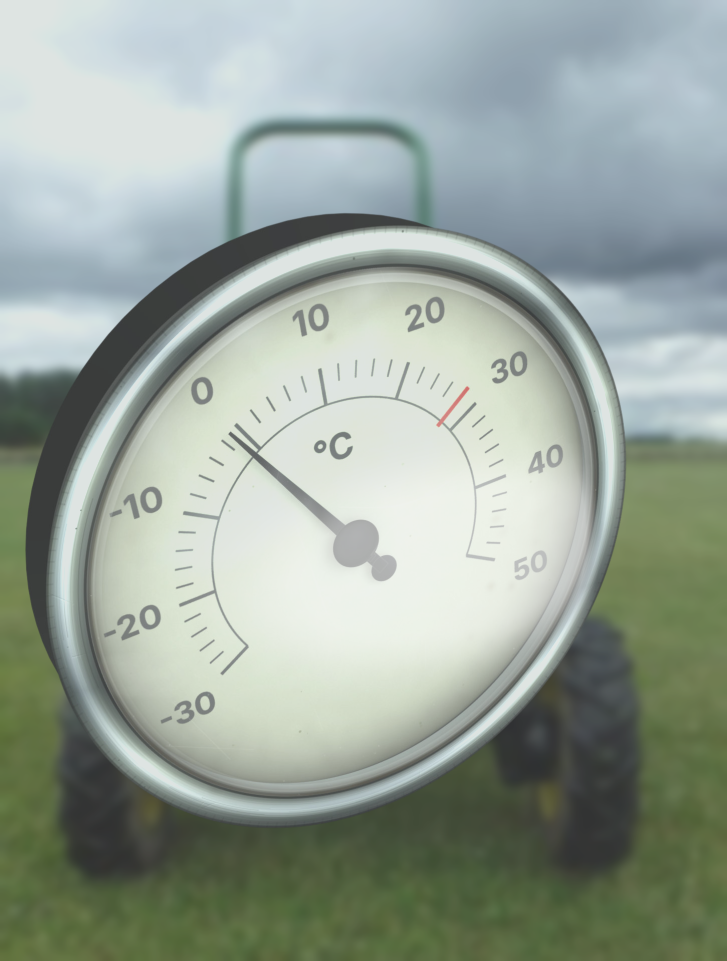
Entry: -1 °C
